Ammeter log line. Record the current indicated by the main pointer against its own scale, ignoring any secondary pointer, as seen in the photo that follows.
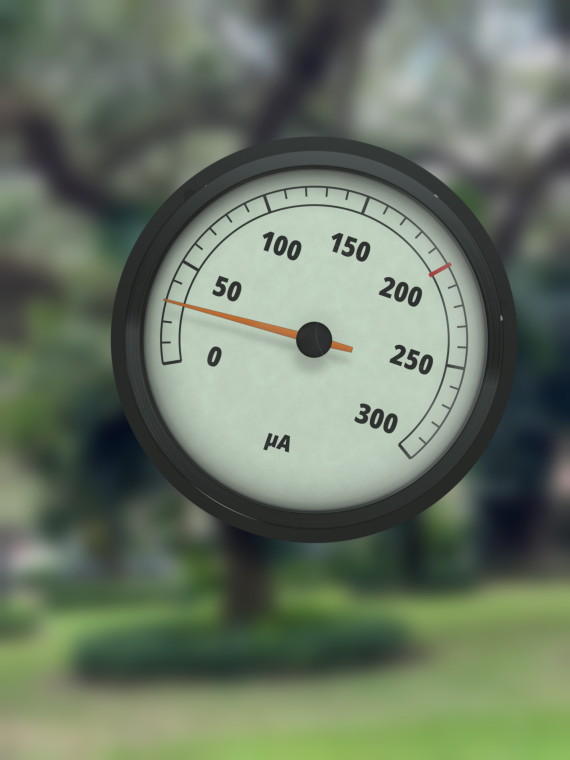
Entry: 30 µA
